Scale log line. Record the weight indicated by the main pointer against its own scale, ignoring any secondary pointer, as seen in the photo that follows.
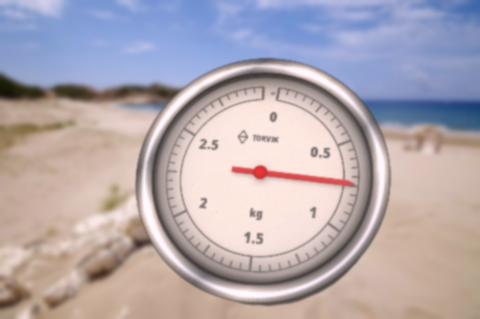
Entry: 0.75 kg
